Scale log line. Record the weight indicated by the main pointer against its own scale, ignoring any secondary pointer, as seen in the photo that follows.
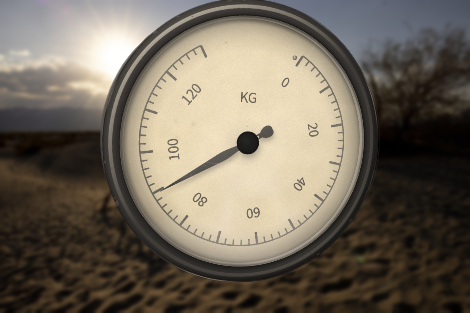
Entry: 90 kg
